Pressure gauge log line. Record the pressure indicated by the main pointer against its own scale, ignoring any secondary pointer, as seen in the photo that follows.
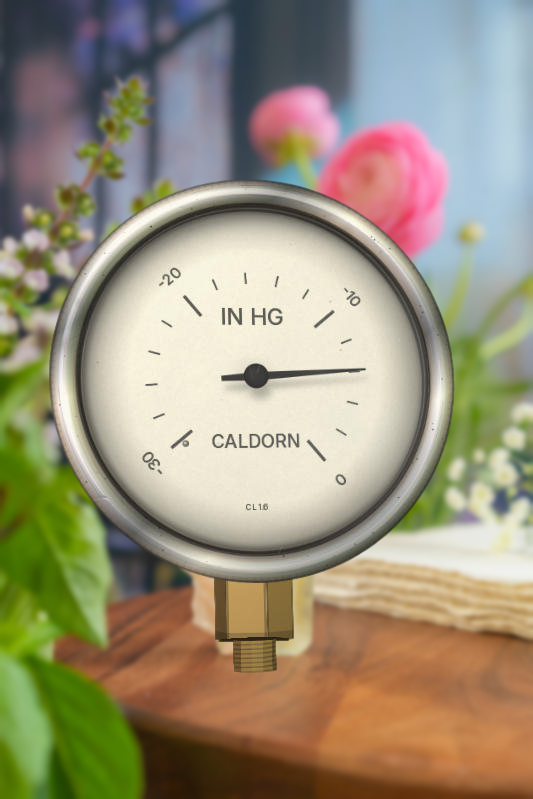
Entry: -6 inHg
